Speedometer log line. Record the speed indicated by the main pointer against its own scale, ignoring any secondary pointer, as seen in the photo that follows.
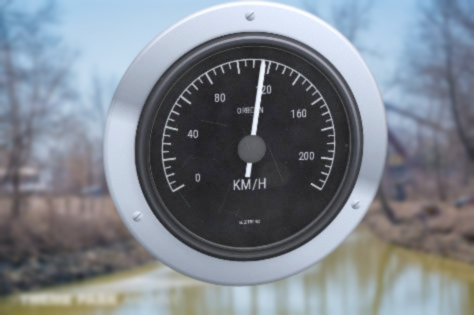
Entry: 115 km/h
